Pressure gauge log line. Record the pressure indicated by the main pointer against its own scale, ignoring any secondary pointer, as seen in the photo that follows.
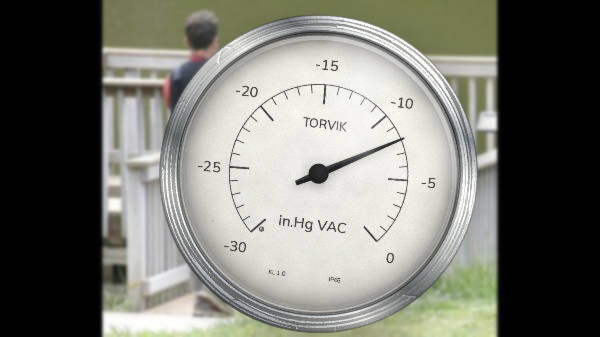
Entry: -8 inHg
